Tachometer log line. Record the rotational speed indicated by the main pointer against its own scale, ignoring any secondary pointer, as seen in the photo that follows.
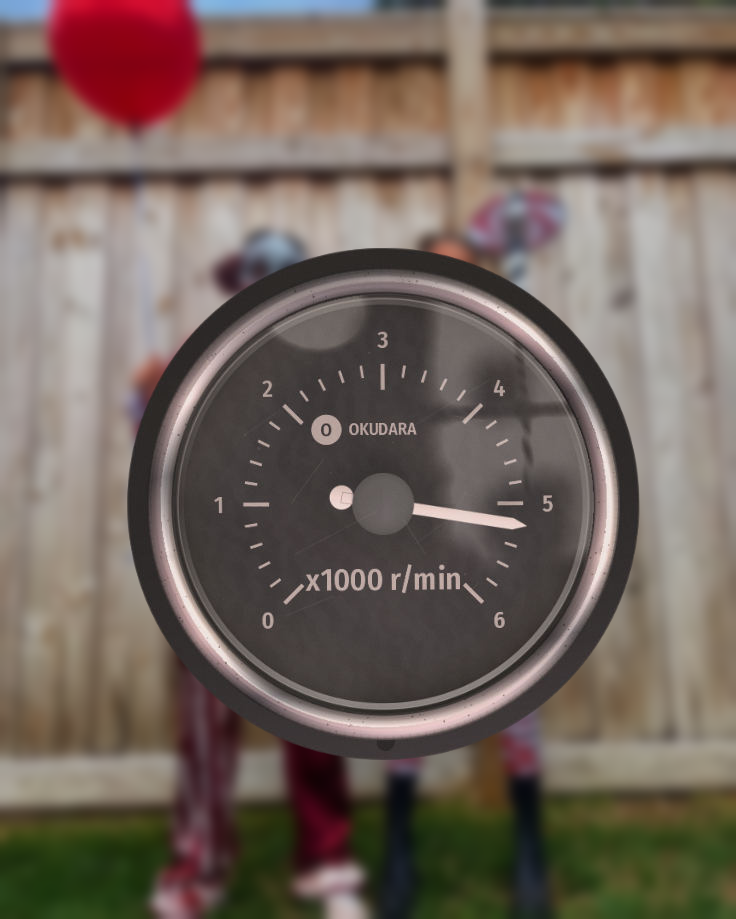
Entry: 5200 rpm
